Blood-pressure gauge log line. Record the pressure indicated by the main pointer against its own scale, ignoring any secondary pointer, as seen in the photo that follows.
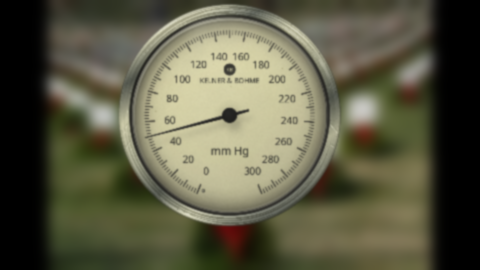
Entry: 50 mmHg
